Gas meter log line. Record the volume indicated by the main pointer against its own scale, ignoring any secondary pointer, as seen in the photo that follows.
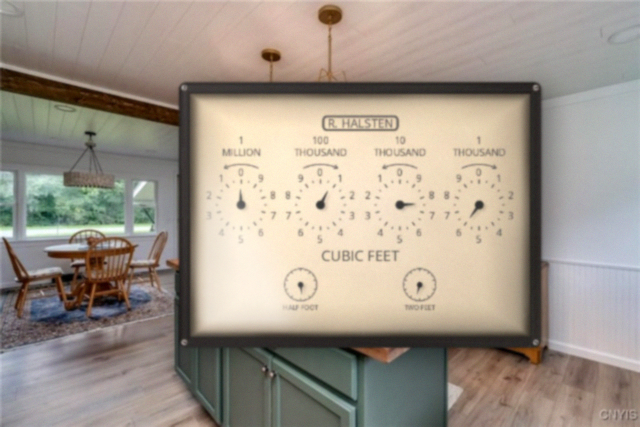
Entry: 7600 ft³
